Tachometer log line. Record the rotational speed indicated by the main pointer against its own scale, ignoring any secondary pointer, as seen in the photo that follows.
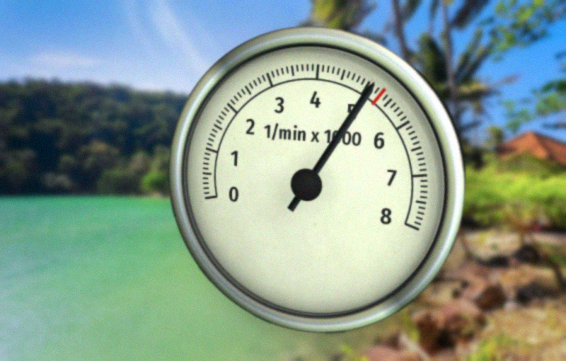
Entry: 5100 rpm
